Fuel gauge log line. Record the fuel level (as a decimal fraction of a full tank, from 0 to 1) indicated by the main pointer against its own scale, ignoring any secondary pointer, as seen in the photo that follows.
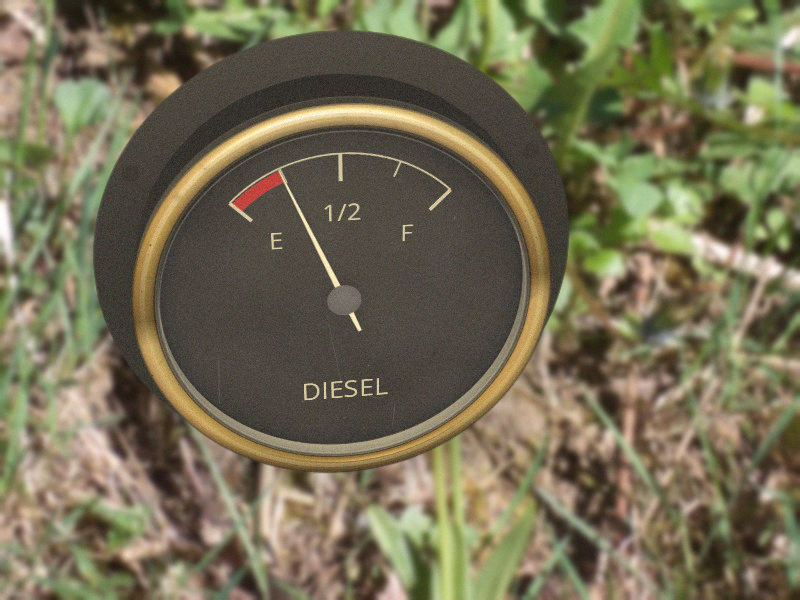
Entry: 0.25
